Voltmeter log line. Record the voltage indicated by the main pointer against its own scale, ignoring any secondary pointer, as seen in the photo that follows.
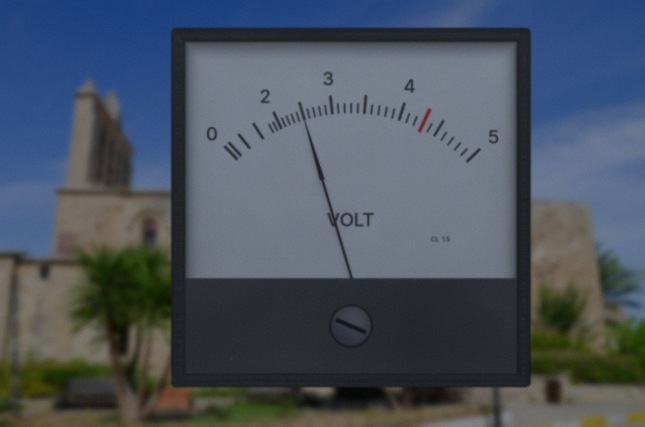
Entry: 2.5 V
